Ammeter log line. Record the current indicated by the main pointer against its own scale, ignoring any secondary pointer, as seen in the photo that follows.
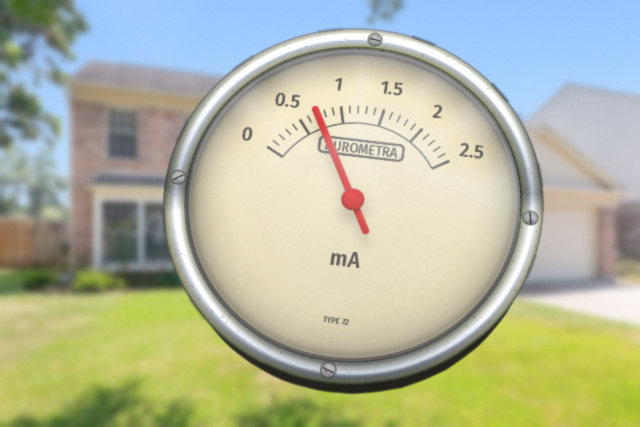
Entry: 0.7 mA
